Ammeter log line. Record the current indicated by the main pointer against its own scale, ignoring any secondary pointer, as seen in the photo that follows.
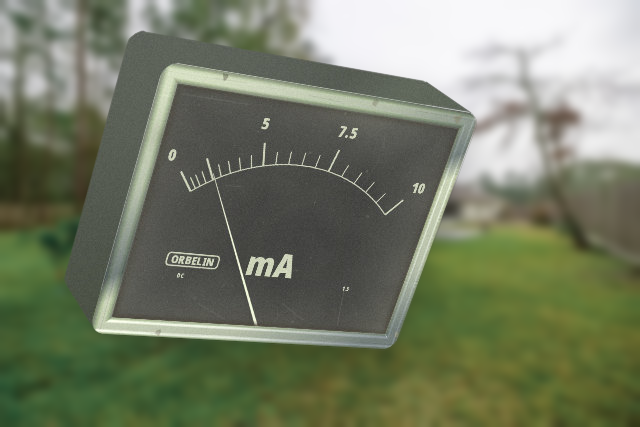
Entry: 2.5 mA
